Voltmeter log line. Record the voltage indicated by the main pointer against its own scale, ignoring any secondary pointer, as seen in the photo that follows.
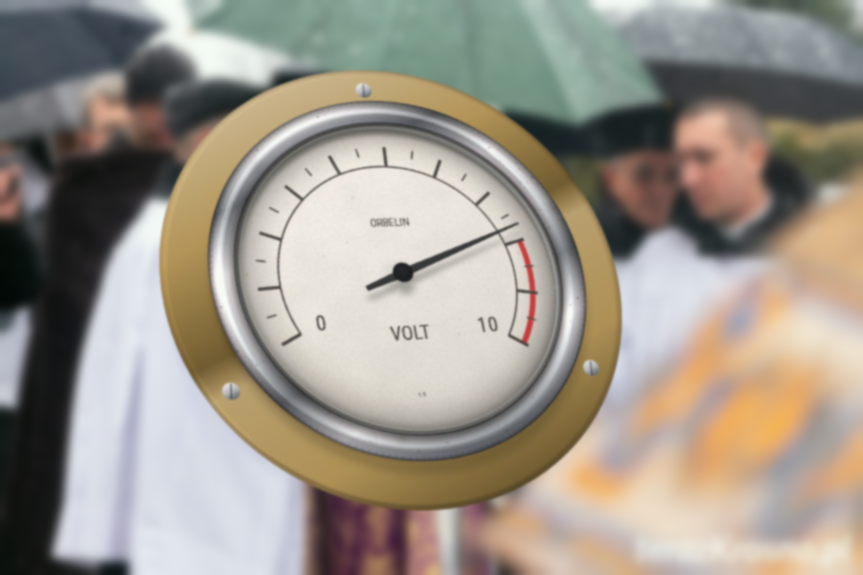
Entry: 7.75 V
